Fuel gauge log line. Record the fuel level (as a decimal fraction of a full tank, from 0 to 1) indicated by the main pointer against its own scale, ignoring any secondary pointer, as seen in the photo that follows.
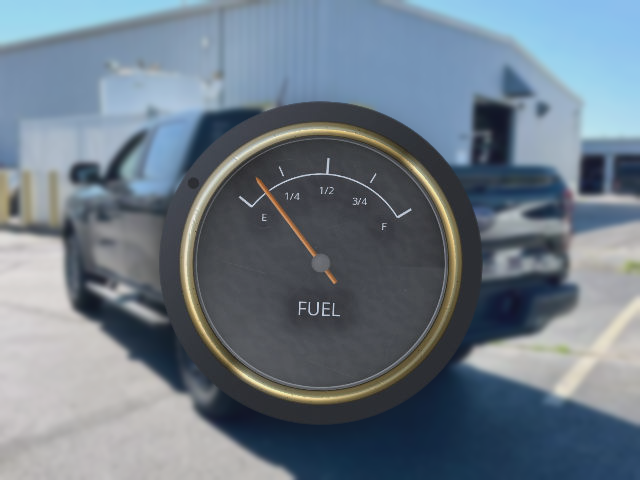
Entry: 0.125
